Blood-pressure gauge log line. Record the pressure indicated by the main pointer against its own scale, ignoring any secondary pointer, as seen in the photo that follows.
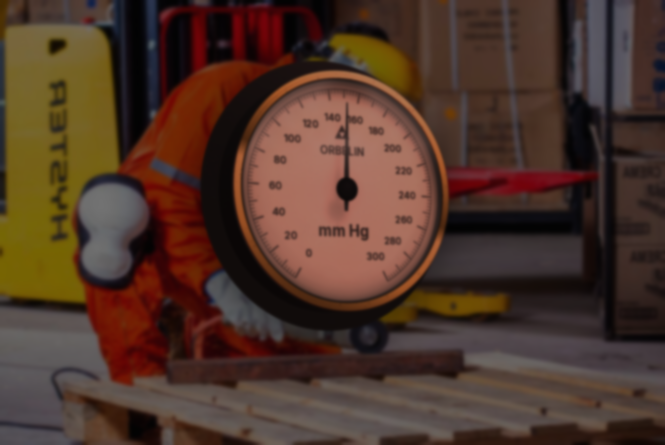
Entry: 150 mmHg
